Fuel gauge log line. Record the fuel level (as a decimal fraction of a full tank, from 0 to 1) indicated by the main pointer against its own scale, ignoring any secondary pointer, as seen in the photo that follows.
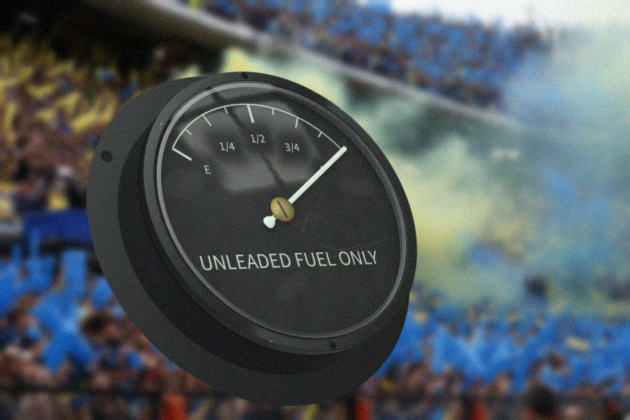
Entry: 1
